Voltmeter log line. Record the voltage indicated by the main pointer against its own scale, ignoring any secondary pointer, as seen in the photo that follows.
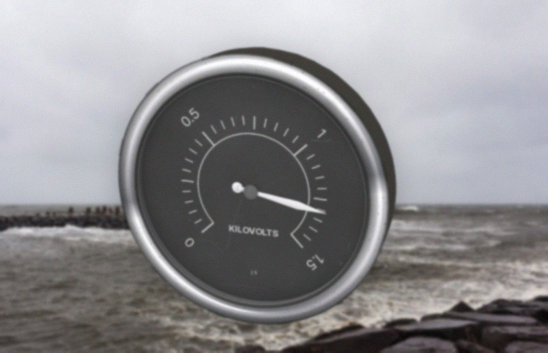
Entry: 1.3 kV
